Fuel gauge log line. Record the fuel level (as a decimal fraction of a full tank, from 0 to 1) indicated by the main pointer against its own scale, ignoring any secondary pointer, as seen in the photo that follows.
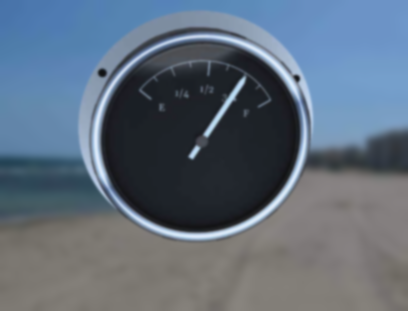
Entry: 0.75
